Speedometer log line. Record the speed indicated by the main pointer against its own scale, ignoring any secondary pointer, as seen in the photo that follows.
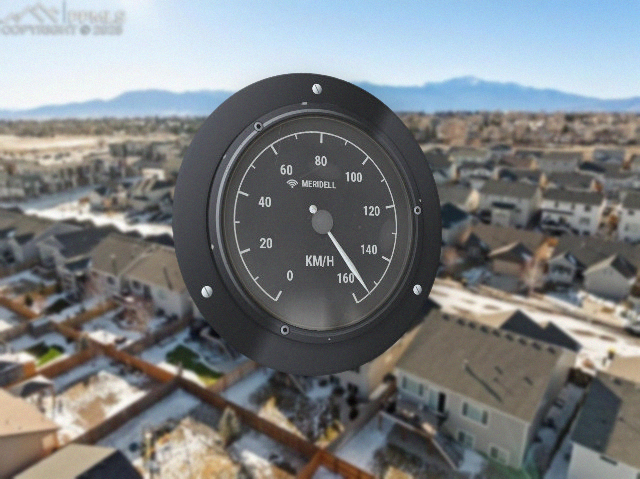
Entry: 155 km/h
